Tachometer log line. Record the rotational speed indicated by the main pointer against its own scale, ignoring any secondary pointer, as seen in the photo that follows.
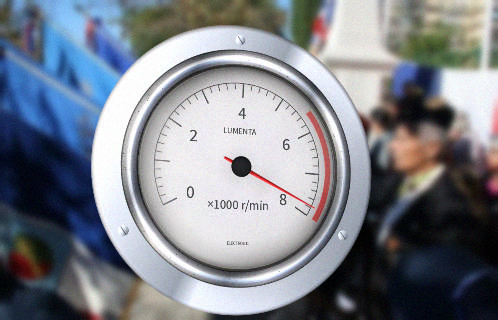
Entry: 7800 rpm
